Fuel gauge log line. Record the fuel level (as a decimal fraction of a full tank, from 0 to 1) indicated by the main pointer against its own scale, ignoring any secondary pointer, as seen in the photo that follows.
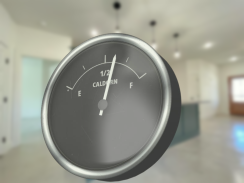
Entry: 0.625
